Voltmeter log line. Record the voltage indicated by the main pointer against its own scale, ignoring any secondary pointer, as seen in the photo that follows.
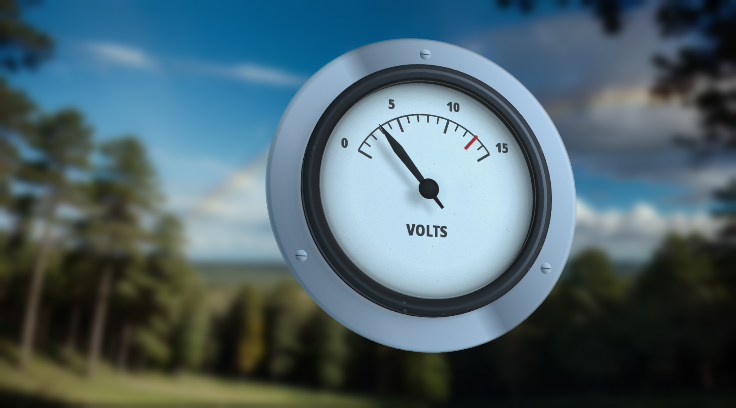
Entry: 3 V
